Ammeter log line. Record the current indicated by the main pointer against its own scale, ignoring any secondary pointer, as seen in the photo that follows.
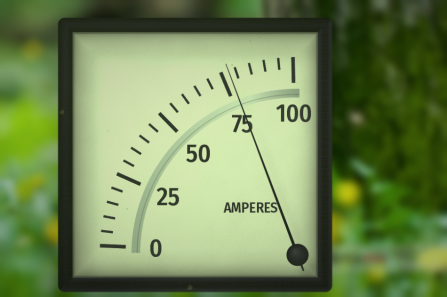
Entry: 77.5 A
